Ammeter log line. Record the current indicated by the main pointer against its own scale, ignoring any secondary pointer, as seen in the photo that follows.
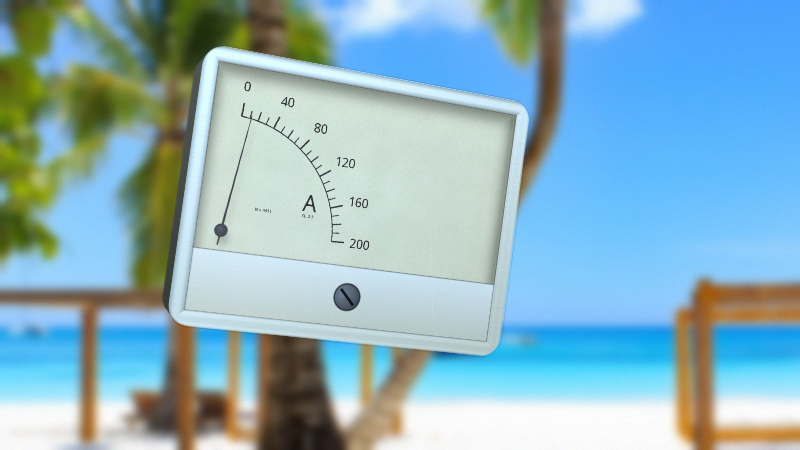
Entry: 10 A
